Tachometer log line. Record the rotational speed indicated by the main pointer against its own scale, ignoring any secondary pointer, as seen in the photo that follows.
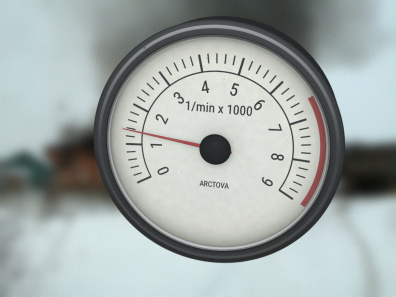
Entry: 1400 rpm
